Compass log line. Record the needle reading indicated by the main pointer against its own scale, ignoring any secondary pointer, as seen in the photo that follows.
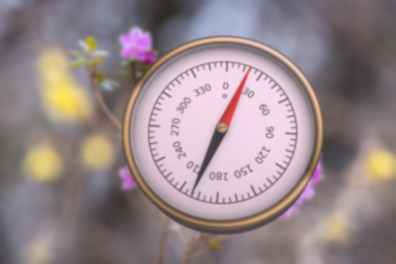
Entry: 20 °
